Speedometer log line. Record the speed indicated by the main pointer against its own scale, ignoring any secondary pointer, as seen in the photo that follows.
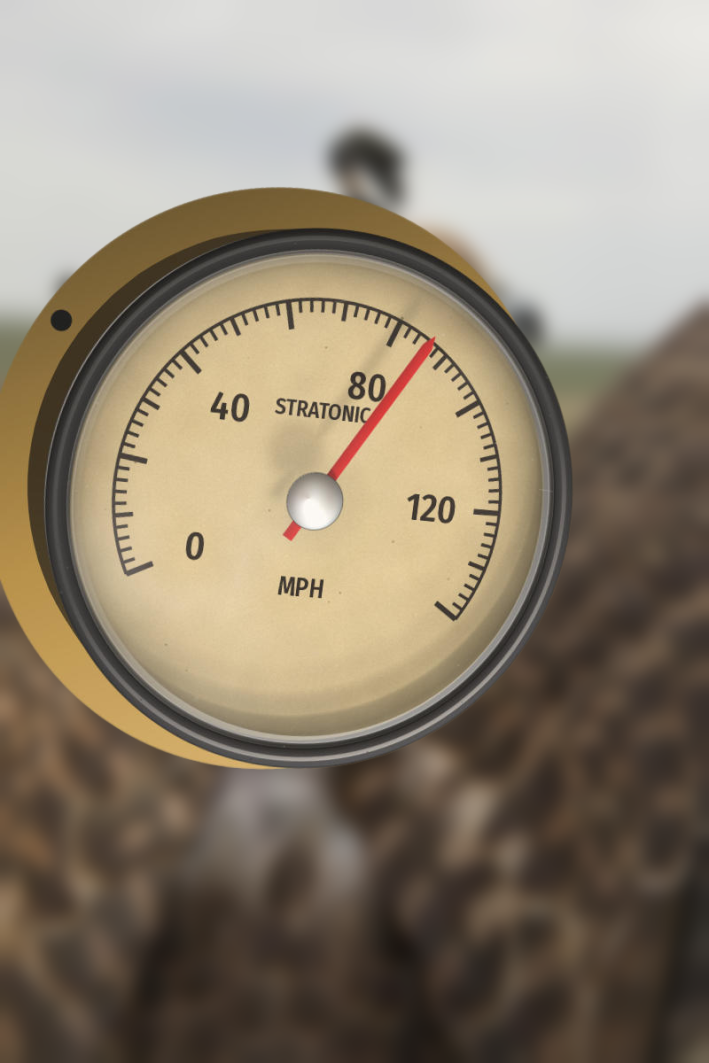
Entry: 86 mph
